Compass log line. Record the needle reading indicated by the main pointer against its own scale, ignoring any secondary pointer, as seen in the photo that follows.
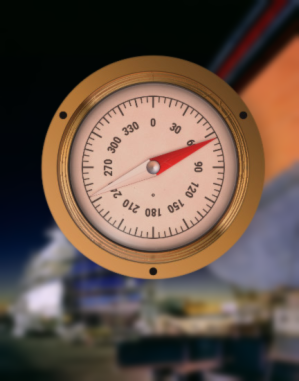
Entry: 65 °
